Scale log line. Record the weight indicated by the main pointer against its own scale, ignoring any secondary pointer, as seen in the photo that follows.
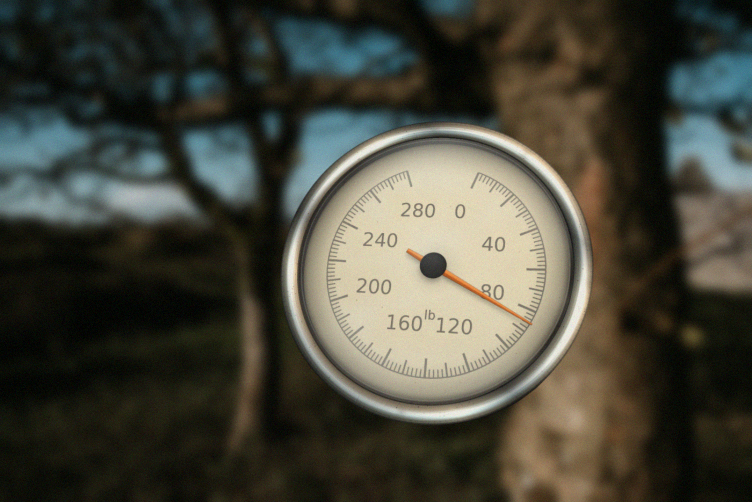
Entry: 86 lb
